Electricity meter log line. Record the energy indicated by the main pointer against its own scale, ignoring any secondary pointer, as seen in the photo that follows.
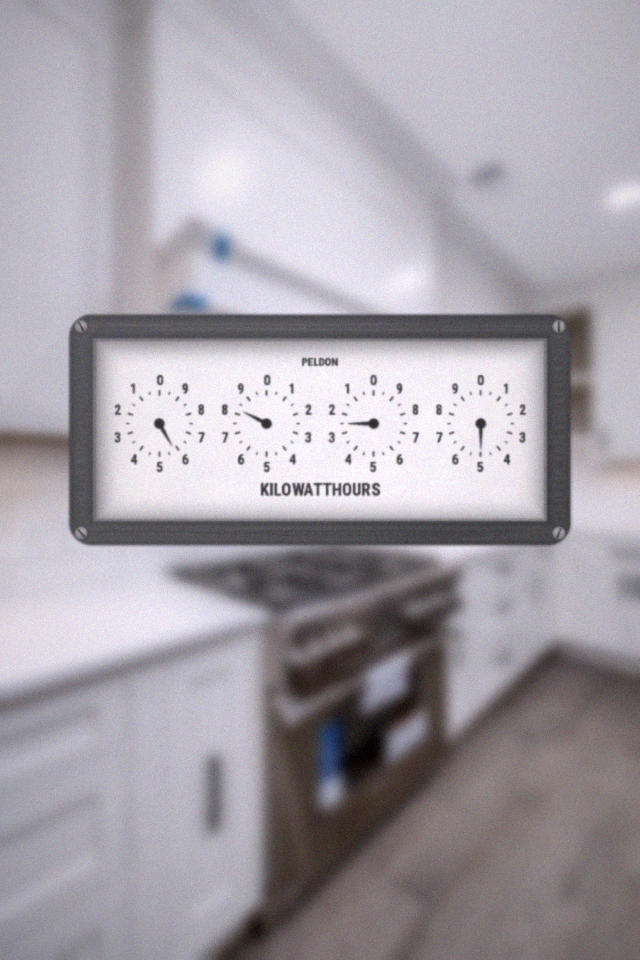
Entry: 5825 kWh
